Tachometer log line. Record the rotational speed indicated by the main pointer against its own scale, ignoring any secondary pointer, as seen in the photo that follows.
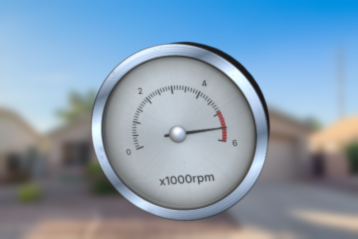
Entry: 5500 rpm
